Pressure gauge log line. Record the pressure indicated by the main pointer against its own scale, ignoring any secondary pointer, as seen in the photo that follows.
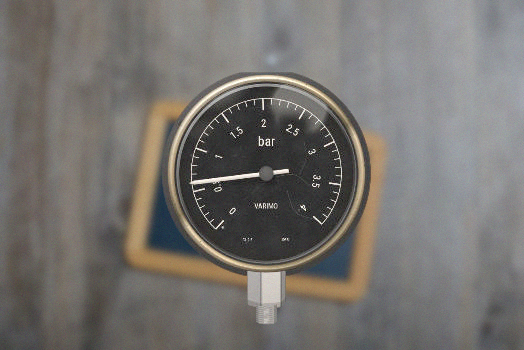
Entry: 0.6 bar
